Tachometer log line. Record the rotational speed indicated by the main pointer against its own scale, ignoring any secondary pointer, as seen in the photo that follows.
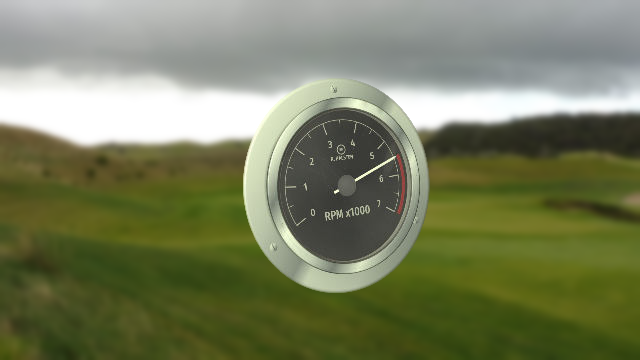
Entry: 5500 rpm
